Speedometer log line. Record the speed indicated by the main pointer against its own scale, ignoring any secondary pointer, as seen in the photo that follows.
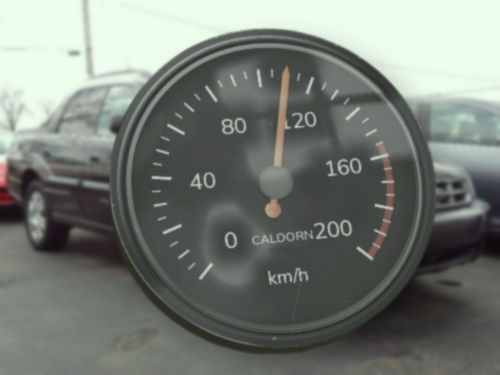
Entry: 110 km/h
